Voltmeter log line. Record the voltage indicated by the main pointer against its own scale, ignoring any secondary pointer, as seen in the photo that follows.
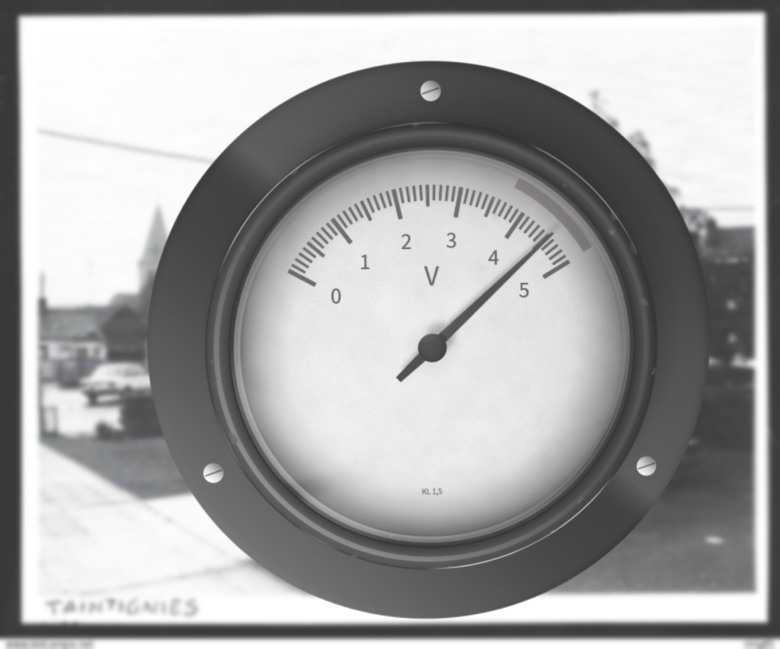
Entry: 4.5 V
